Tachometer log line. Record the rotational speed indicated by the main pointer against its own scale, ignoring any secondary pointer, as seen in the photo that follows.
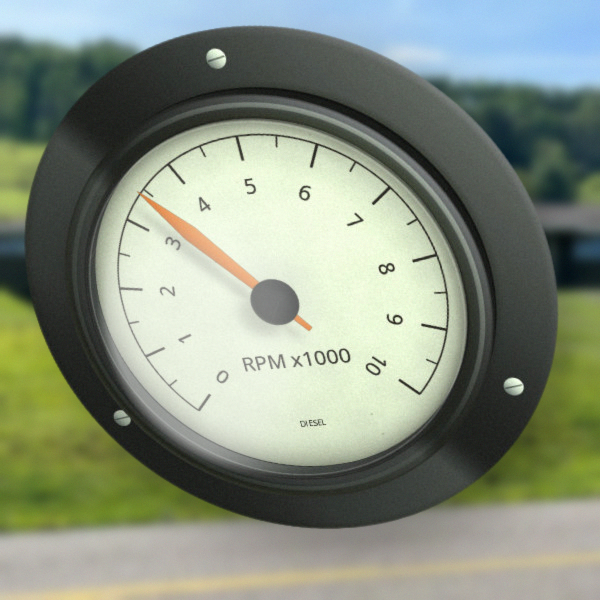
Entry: 3500 rpm
